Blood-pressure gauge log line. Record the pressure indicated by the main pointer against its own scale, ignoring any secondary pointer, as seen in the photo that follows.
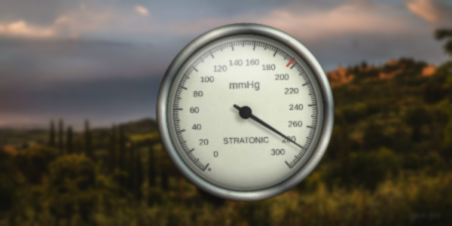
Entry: 280 mmHg
